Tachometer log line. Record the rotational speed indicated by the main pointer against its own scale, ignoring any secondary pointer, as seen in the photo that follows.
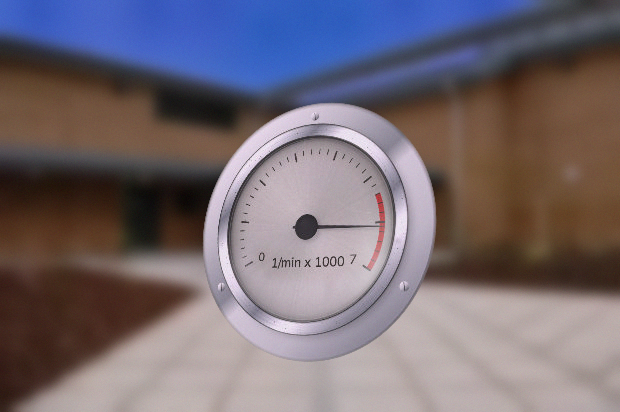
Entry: 6100 rpm
